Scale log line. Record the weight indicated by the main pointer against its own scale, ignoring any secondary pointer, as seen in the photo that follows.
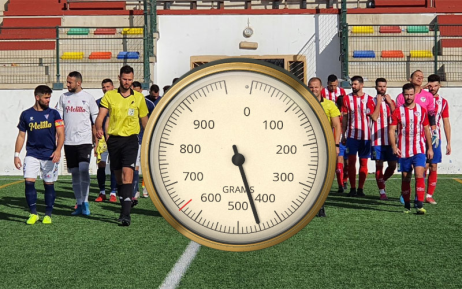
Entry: 450 g
